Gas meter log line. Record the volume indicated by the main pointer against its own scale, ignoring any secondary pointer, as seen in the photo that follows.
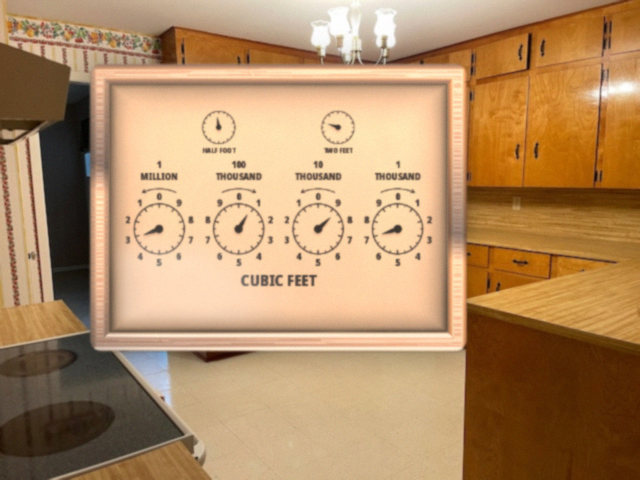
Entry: 308700 ft³
